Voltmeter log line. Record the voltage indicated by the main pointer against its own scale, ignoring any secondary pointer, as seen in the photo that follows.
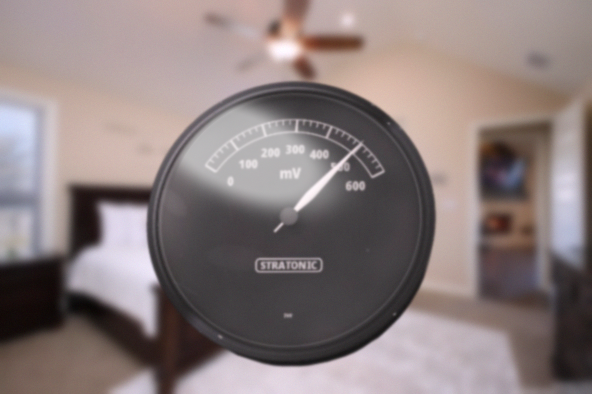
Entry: 500 mV
